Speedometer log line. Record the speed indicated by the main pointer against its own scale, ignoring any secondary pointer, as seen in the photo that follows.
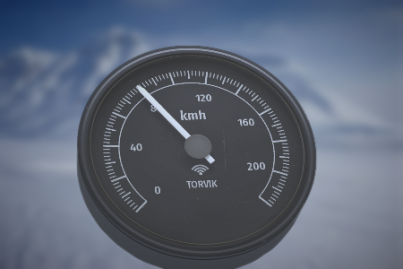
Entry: 80 km/h
